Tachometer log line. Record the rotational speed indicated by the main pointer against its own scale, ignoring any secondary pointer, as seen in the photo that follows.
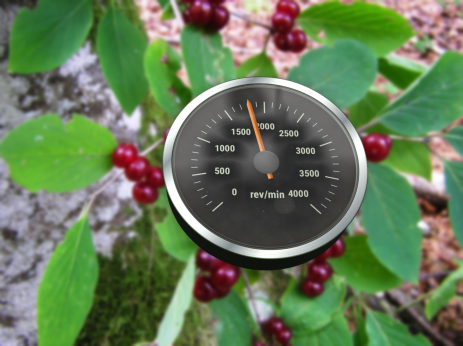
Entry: 1800 rpm
